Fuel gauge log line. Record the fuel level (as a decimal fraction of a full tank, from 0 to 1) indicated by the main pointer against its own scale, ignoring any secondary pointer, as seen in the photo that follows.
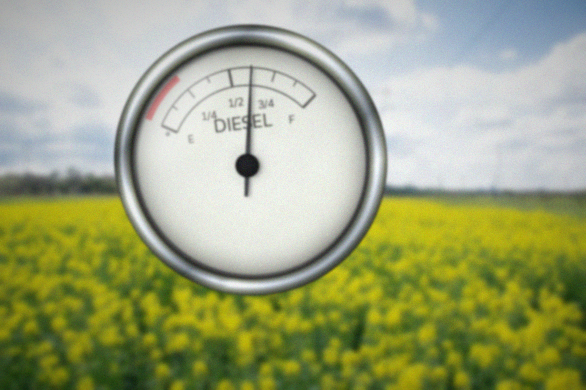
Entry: 0.625
